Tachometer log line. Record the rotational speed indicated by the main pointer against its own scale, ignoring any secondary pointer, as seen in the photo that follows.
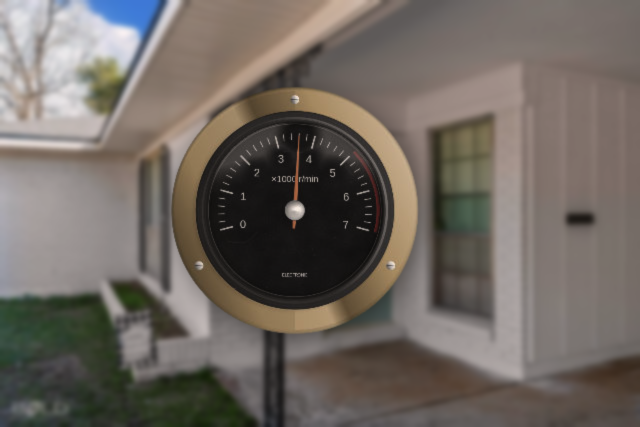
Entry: 3600 rpm
